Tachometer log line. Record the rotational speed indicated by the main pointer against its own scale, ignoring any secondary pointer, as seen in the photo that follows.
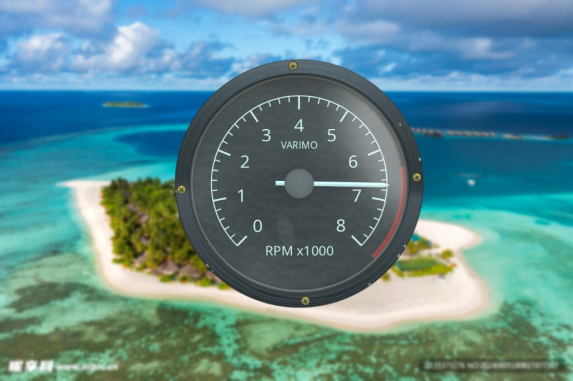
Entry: 6700 rpm
